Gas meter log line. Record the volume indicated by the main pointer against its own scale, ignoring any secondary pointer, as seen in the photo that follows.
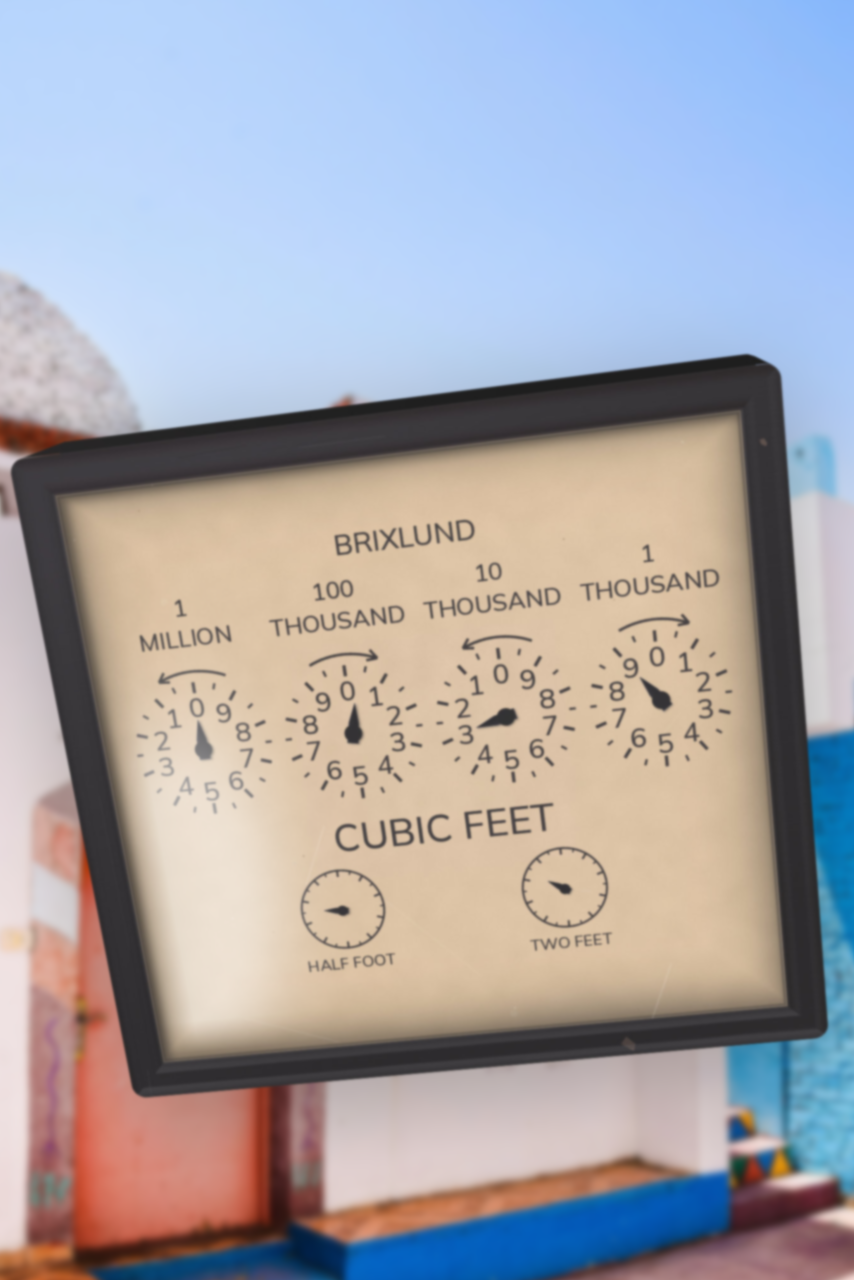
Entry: 2900 ft³
